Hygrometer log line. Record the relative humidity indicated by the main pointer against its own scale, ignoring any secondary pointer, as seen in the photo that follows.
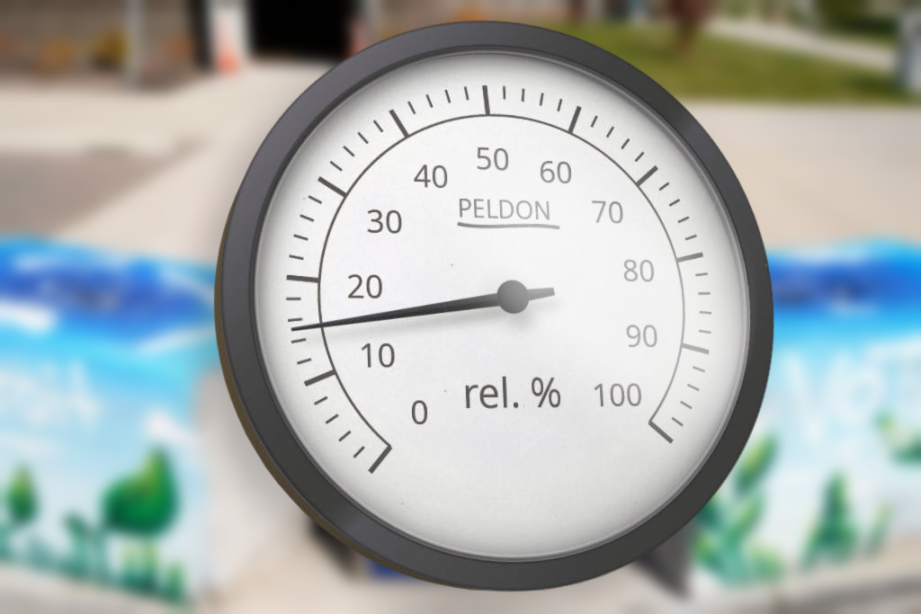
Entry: 15 %
